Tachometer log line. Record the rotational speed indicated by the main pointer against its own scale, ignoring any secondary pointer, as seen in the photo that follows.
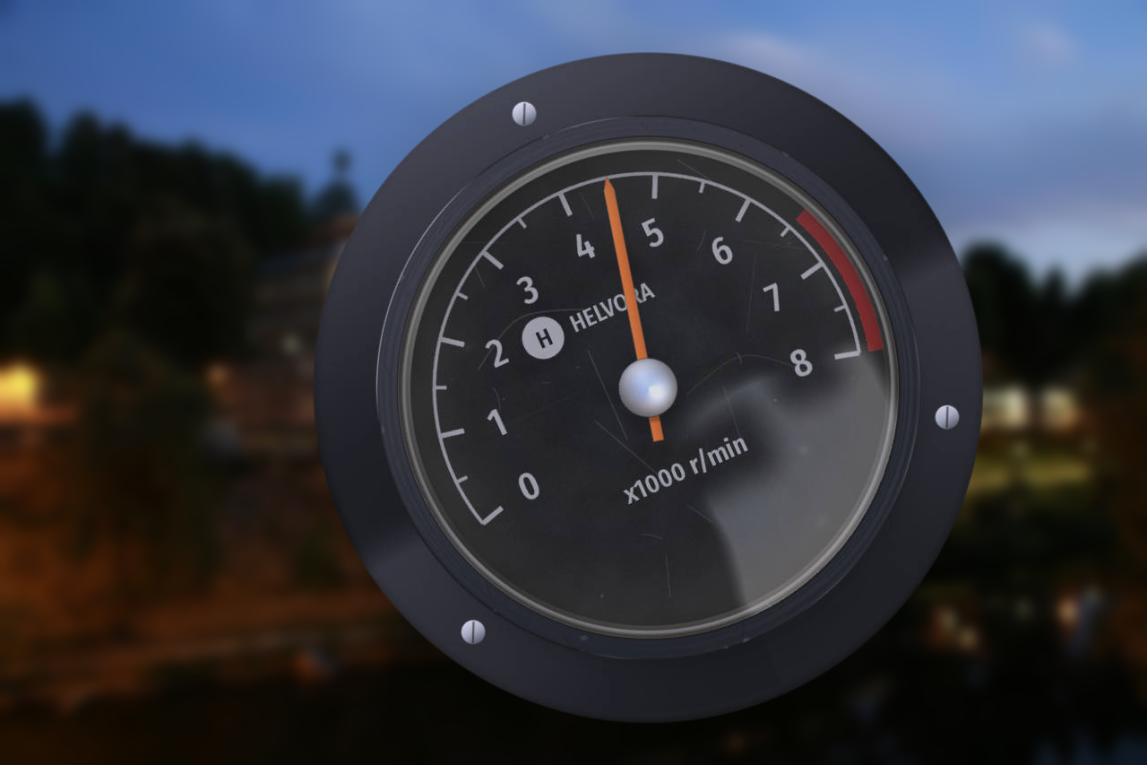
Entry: 4500 rpm
